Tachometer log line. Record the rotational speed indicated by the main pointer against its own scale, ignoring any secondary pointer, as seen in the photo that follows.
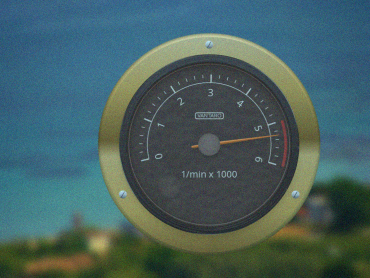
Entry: 5300 rpm
